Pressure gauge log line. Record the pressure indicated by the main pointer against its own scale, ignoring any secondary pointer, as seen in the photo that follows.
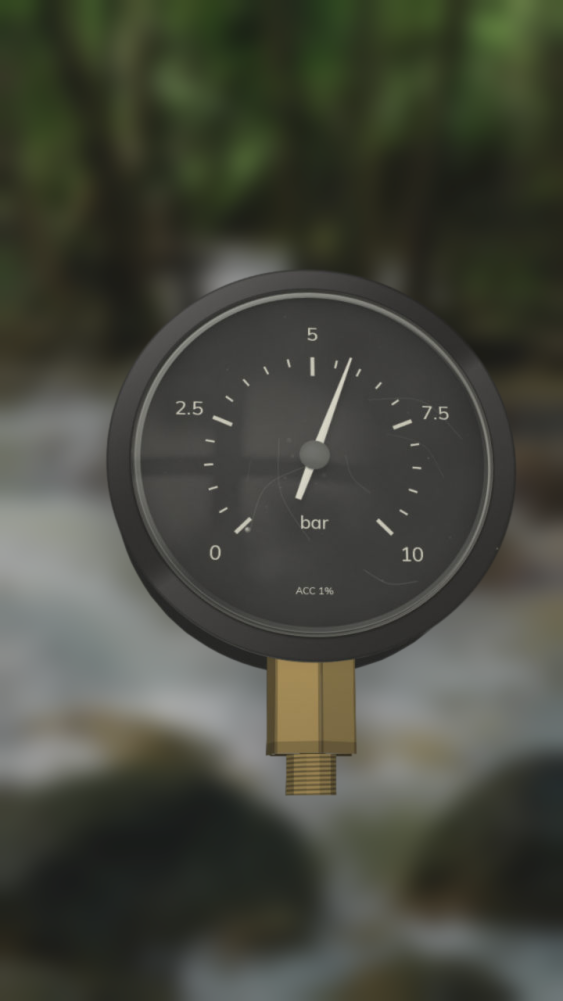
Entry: 5.75 bar
